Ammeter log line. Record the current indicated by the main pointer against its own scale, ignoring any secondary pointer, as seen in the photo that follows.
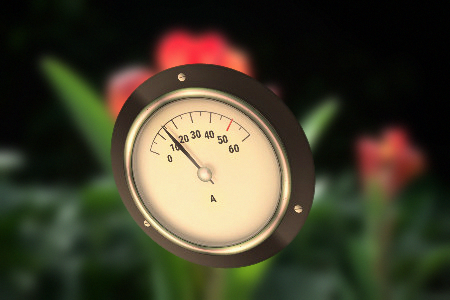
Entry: 15 A
